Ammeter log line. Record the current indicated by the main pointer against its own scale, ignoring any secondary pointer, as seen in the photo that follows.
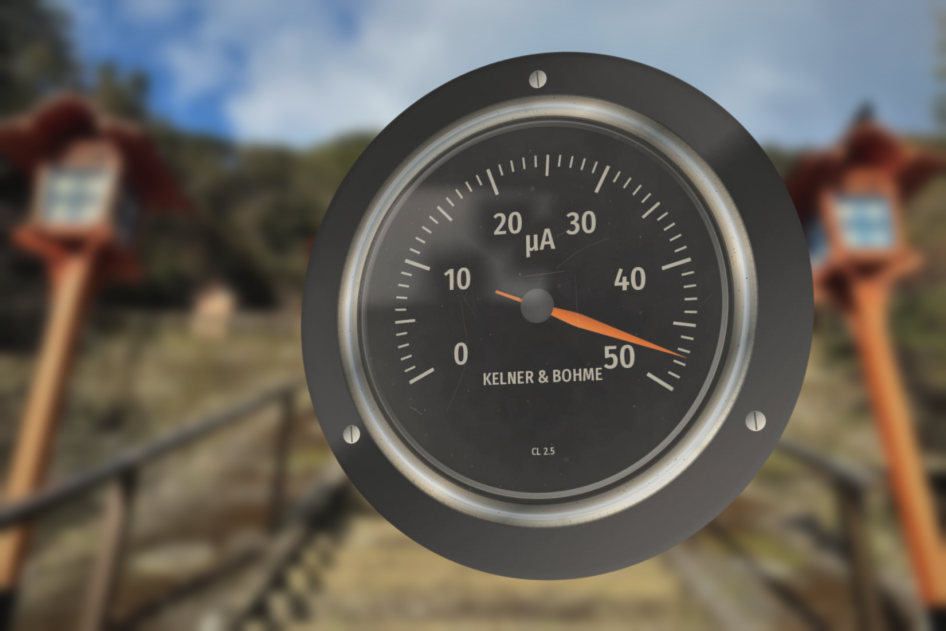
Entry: 47.5 µA
